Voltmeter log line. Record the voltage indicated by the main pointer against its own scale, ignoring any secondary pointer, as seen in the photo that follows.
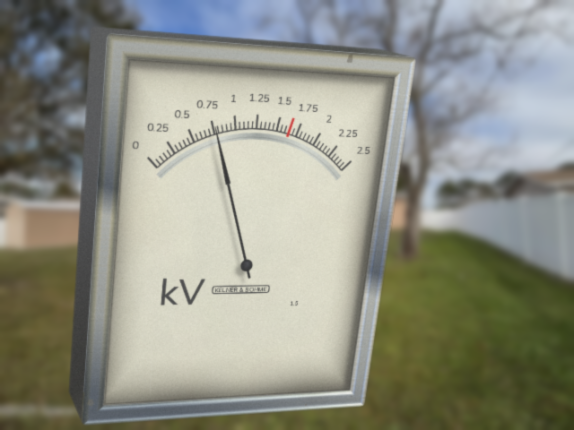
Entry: 0.75 kV
